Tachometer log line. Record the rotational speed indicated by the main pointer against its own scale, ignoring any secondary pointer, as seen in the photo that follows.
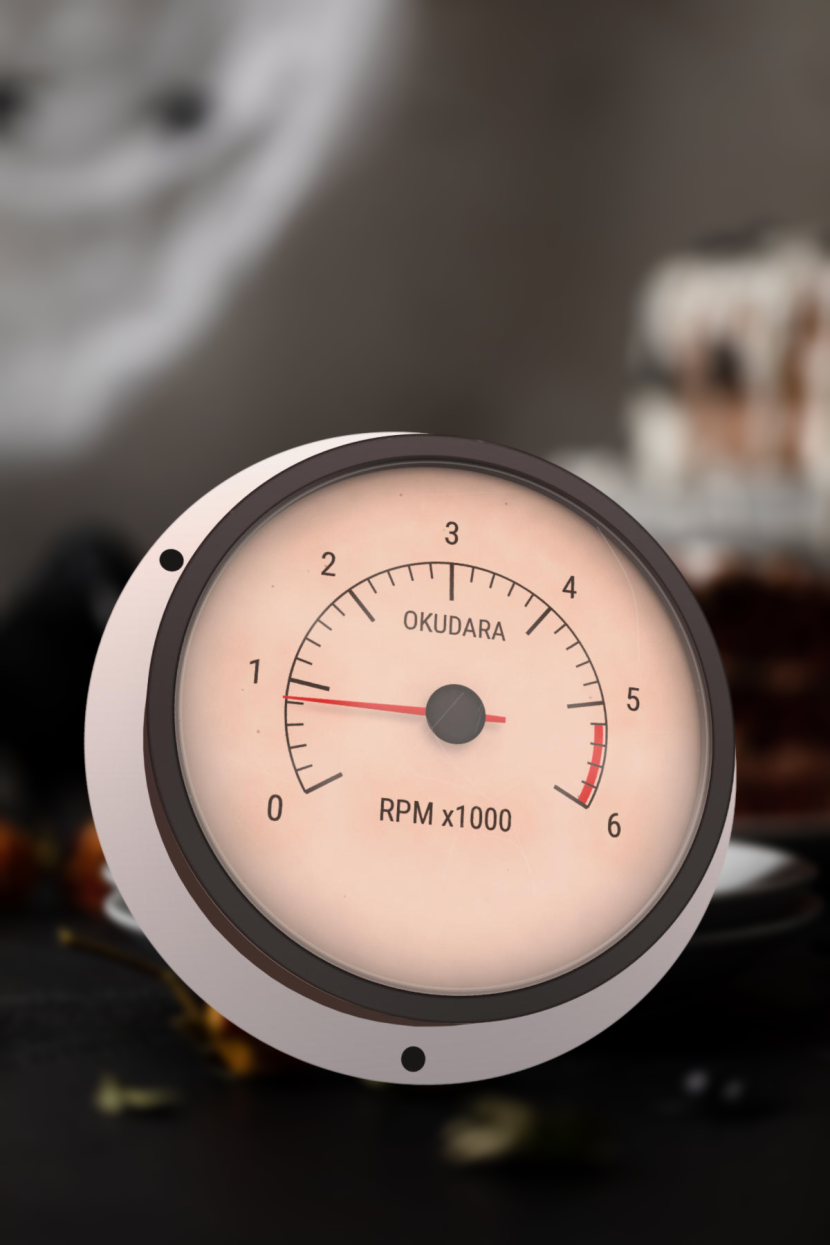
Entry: 800 rpm
